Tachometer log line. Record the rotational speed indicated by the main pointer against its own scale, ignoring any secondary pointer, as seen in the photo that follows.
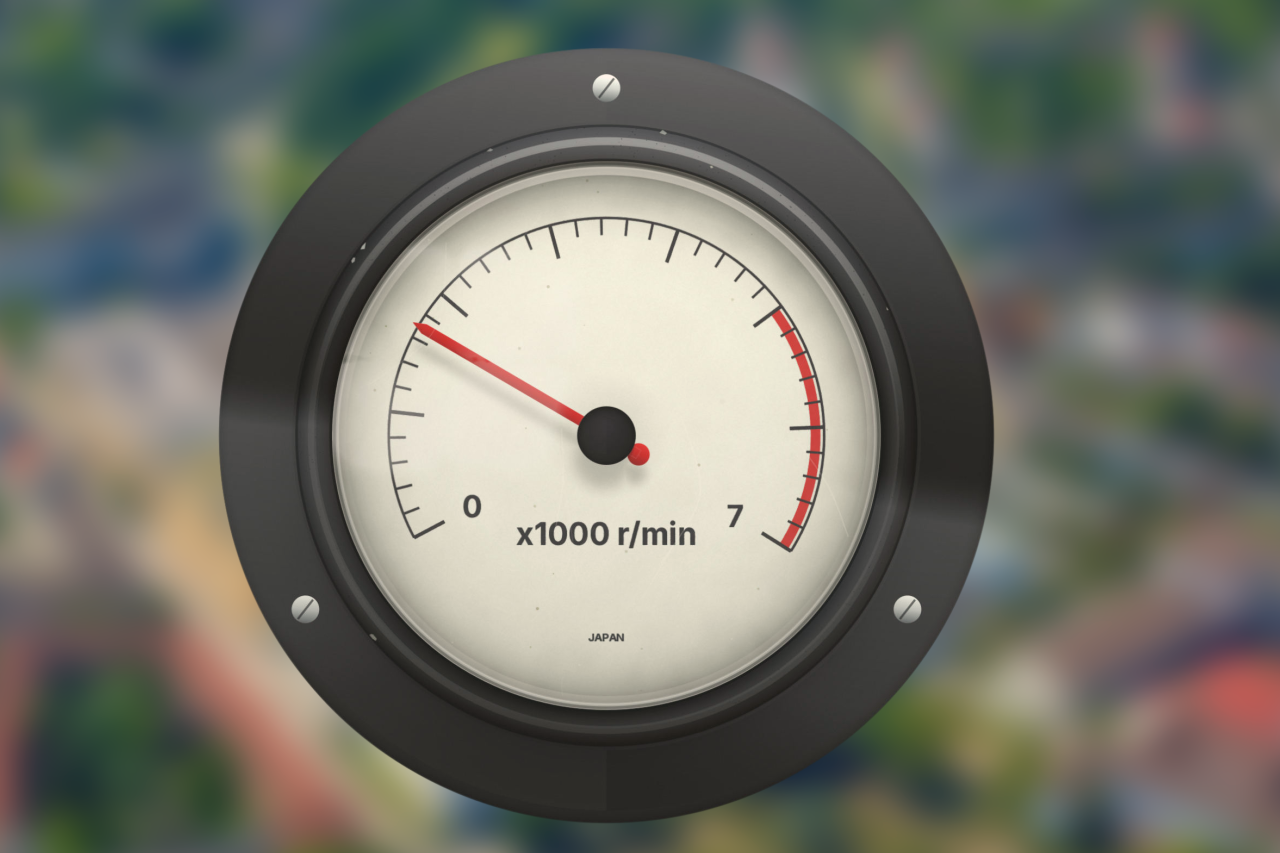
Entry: 1700 rpm
